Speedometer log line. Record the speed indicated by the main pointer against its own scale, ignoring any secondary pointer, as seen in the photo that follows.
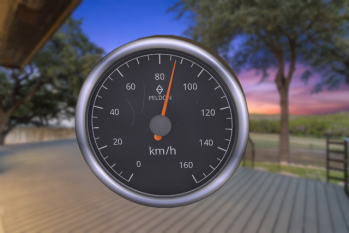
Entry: 87.5 km/h
